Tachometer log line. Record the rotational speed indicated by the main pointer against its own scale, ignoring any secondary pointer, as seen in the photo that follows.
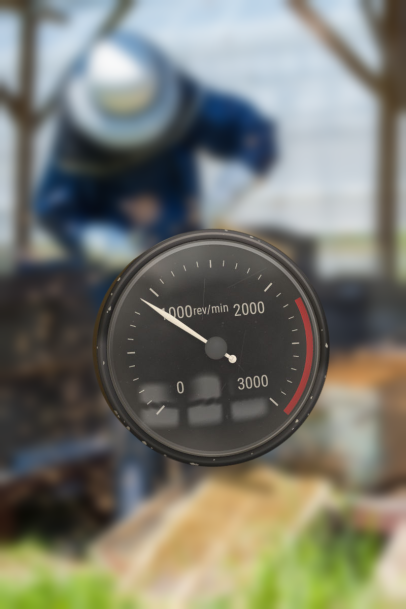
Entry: 900 rpm
